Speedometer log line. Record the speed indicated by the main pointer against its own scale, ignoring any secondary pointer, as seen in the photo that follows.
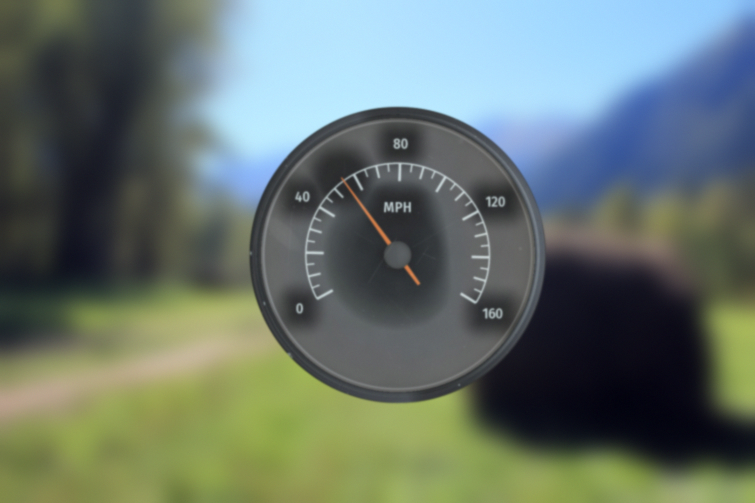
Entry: 55 mph
